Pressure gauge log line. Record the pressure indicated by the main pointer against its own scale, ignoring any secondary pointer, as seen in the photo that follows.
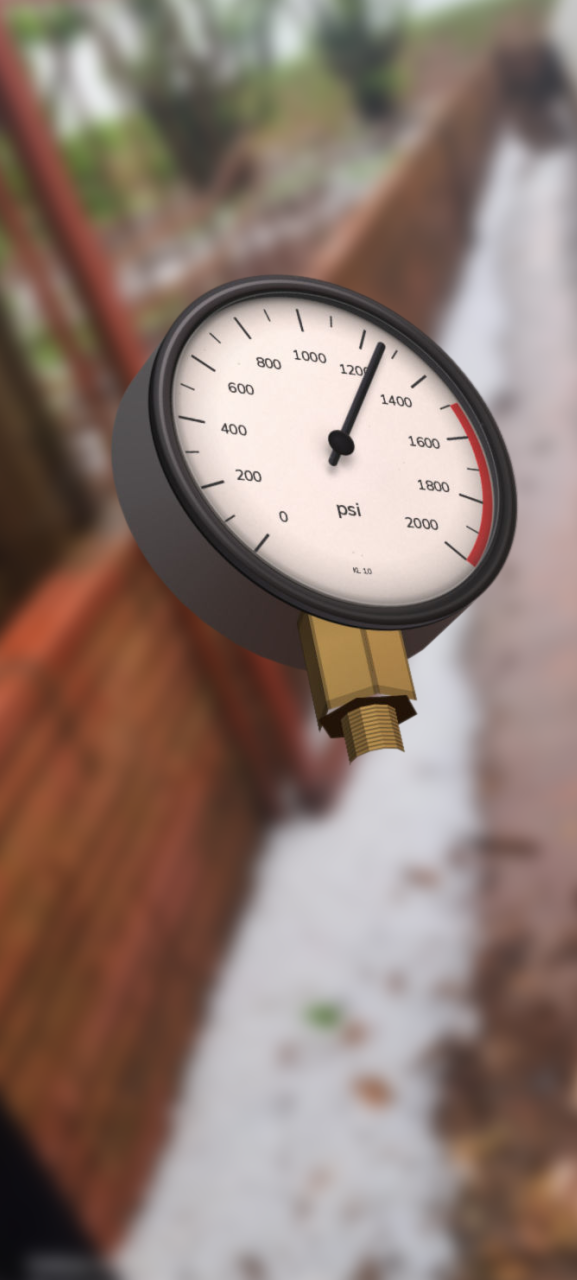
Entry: 1250 psi
